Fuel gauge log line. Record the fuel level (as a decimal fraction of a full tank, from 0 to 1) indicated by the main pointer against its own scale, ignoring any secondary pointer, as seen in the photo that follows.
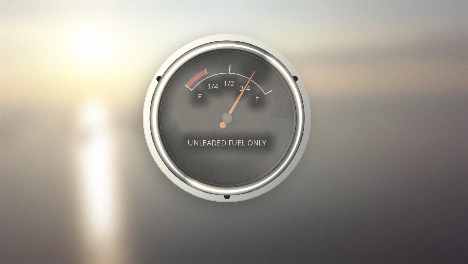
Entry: 0.75
